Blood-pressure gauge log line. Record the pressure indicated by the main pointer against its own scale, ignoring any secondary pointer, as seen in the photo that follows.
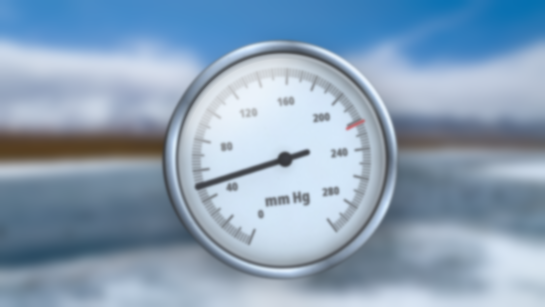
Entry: 50 mmHg
